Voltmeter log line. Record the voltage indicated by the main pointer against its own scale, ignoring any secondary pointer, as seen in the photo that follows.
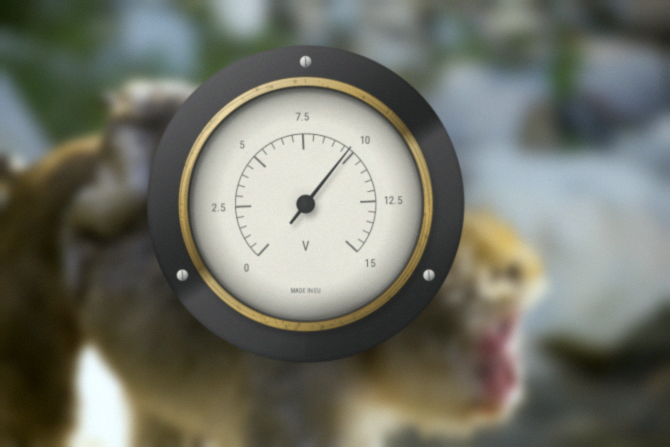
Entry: 9.75 V
